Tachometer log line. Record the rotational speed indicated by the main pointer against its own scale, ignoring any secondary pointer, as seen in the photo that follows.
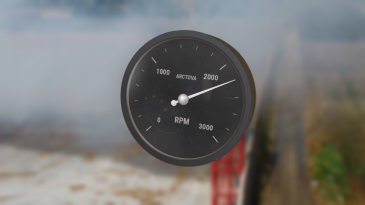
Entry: 2200 rpm
